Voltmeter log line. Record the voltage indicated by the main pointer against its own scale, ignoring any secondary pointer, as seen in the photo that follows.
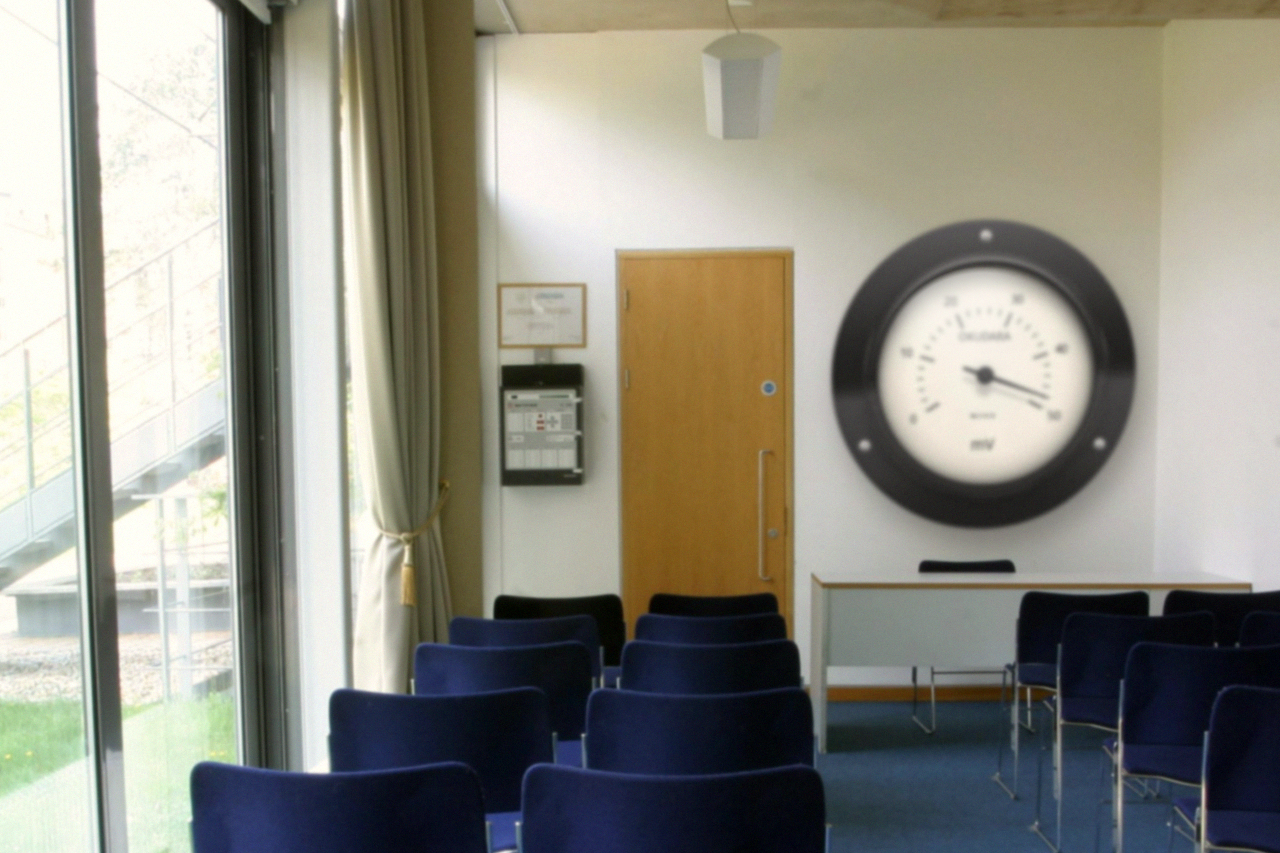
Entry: 48 mV
